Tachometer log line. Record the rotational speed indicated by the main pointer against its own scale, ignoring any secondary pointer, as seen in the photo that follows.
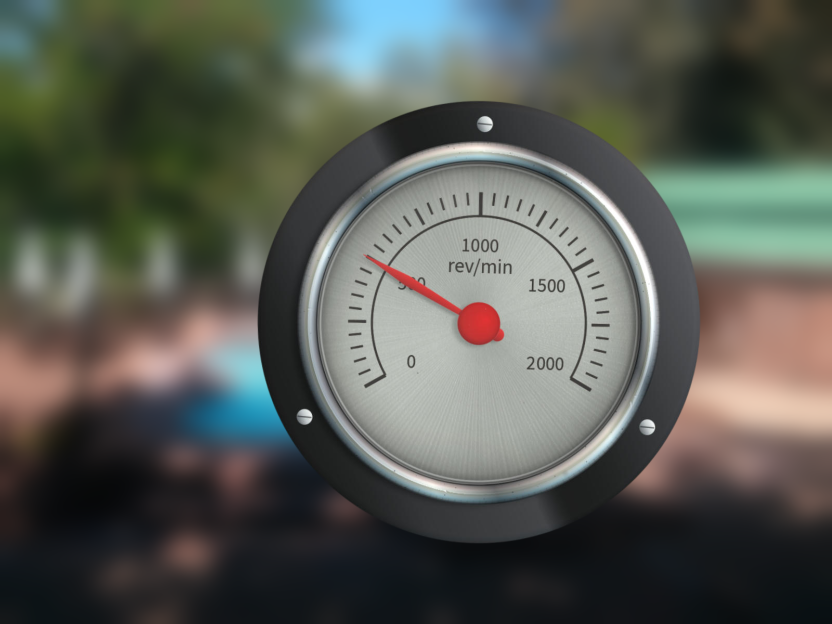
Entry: 500 rpm
